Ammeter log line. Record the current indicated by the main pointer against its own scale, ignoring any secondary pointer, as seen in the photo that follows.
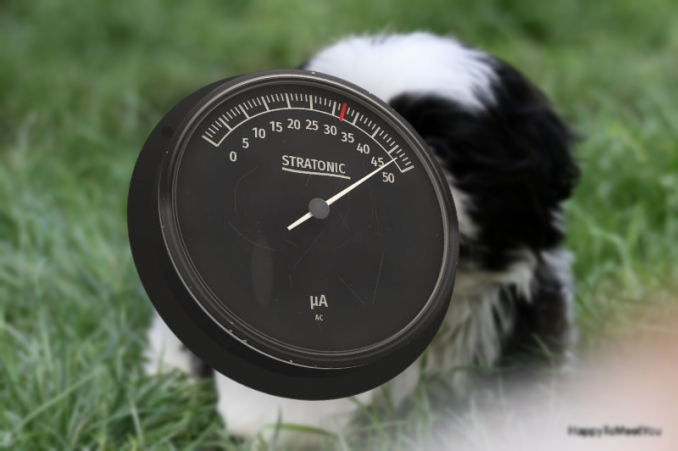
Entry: 47 µA
